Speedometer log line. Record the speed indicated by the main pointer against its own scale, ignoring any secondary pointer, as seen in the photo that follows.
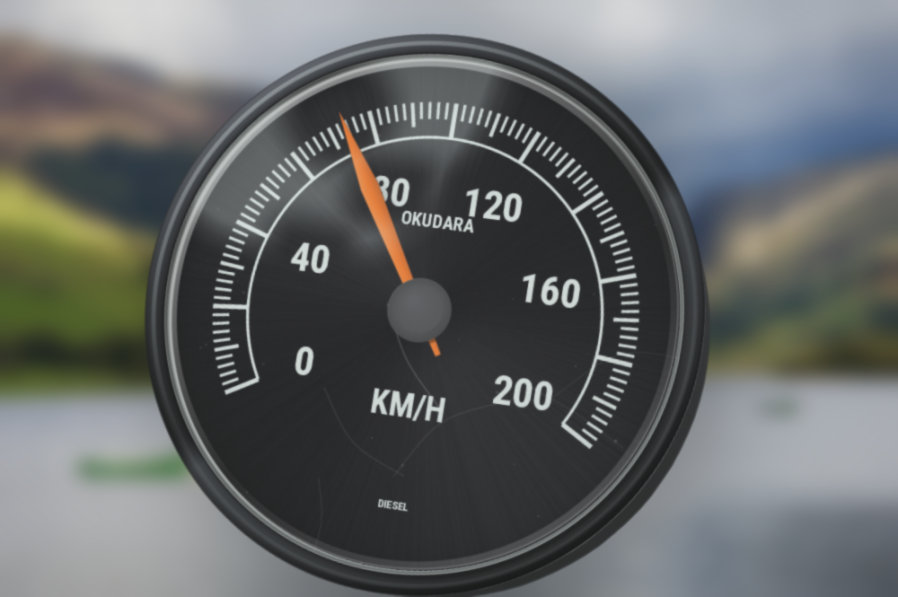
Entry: 74 km/h
